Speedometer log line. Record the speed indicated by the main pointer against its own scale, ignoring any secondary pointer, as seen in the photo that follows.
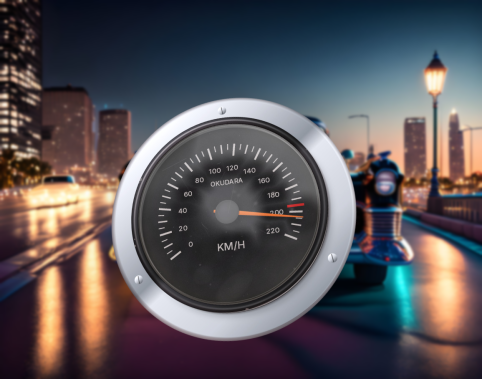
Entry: 205 km/h
